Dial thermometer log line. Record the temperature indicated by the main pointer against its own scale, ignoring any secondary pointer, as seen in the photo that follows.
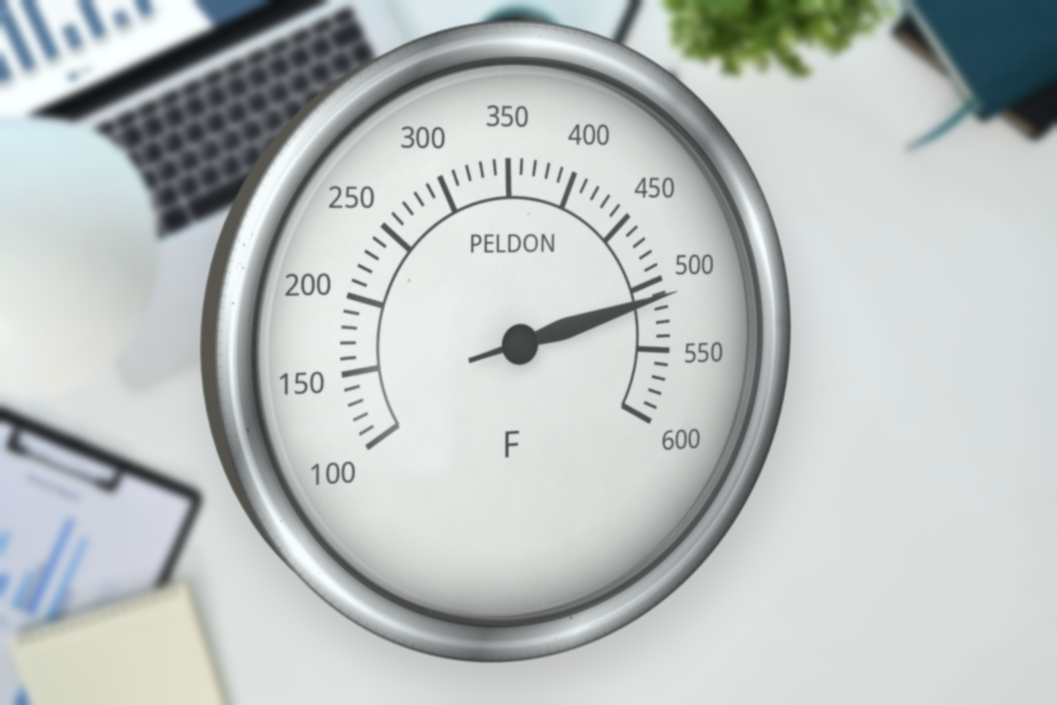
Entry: 510 °F
